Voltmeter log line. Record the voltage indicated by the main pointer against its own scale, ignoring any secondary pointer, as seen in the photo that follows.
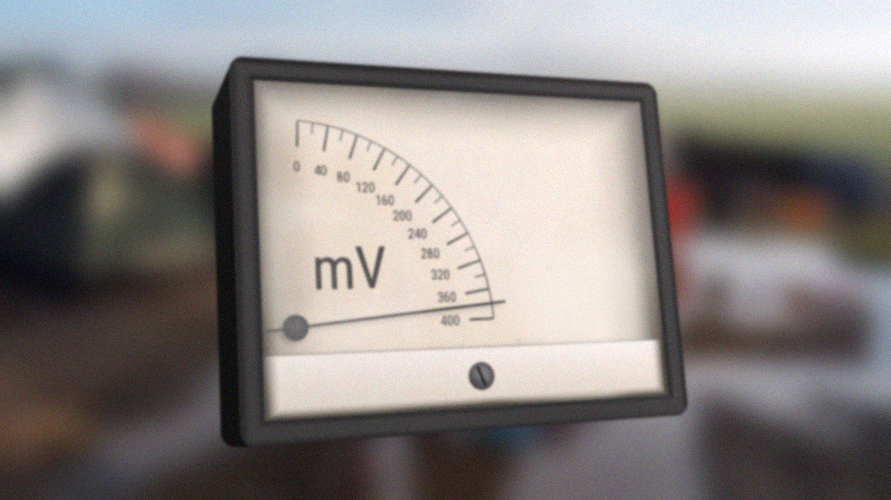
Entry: 380 mV
